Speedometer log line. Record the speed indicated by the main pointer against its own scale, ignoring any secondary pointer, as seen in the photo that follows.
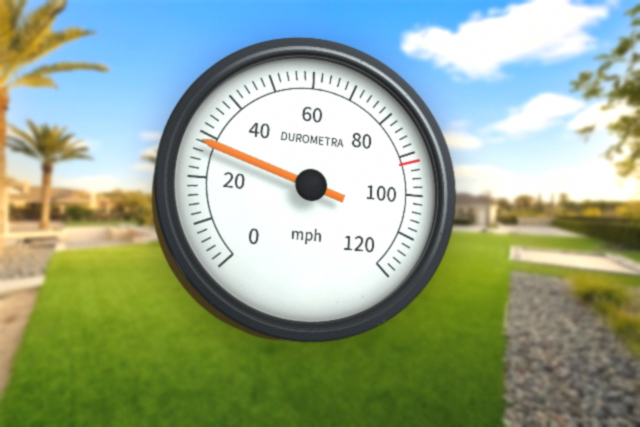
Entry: 28 mph
